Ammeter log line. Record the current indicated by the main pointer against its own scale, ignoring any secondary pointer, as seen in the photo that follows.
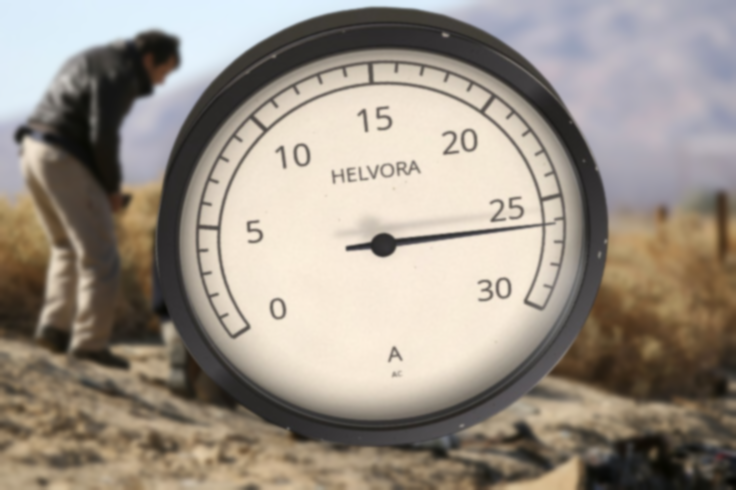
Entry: 26 A
